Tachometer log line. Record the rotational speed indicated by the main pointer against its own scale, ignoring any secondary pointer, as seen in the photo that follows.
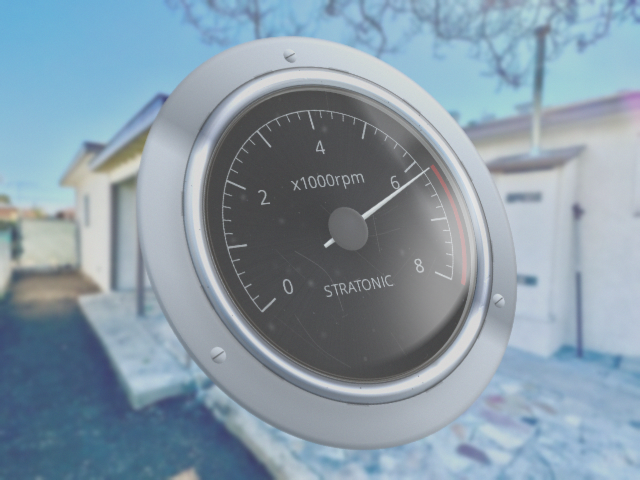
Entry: 6200 rpm
